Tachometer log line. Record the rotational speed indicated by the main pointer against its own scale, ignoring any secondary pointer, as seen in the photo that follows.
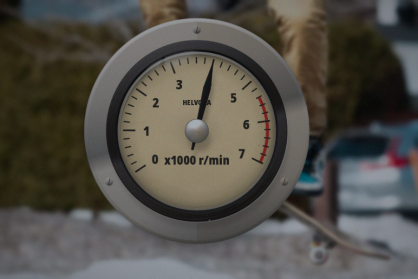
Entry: 4000 rpm
